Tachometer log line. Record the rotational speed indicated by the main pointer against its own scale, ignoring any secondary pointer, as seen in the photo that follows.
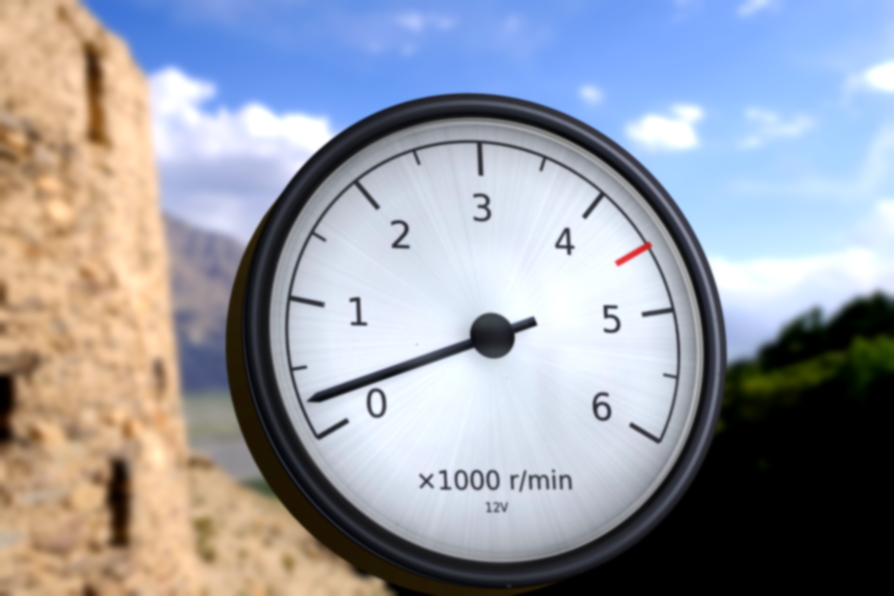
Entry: 250 rpm
